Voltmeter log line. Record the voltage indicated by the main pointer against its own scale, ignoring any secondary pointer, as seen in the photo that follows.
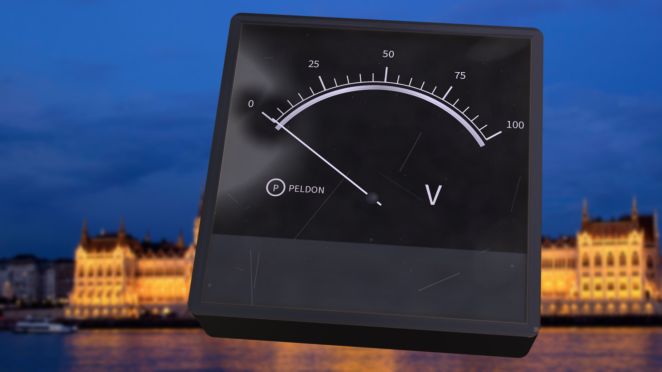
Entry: 0 V
